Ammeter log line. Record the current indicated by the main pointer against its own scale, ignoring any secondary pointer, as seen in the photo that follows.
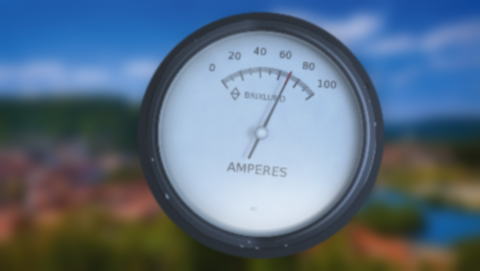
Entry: 70 A
